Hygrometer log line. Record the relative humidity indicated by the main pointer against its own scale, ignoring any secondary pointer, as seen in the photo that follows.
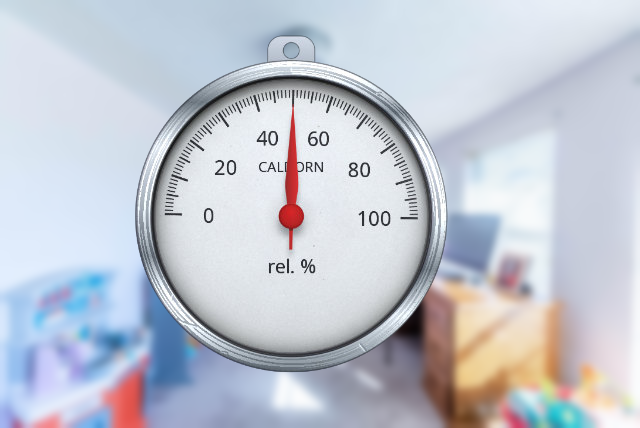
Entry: 50 %
